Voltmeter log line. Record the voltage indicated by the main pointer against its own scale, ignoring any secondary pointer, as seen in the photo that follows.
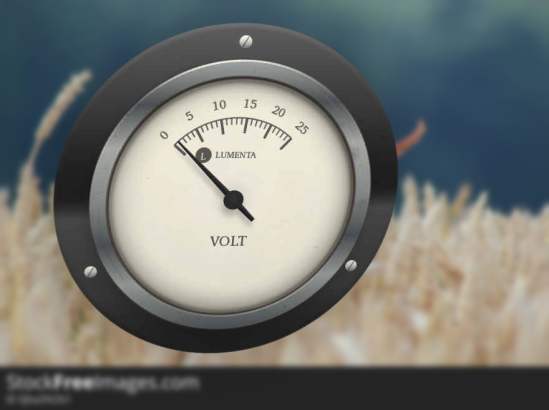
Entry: 1 V
